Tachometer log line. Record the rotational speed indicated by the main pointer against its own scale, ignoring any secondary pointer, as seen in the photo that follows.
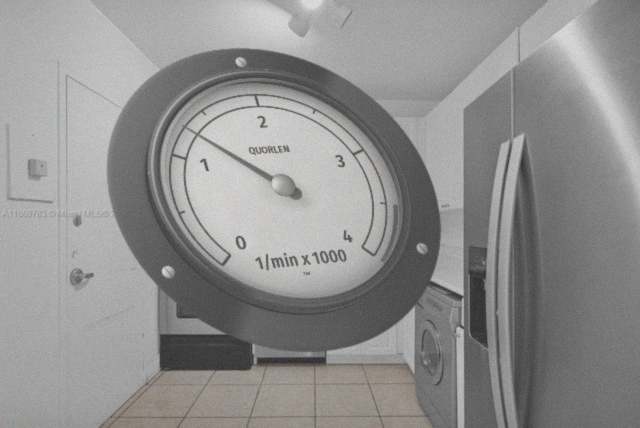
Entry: 1250 rpm
